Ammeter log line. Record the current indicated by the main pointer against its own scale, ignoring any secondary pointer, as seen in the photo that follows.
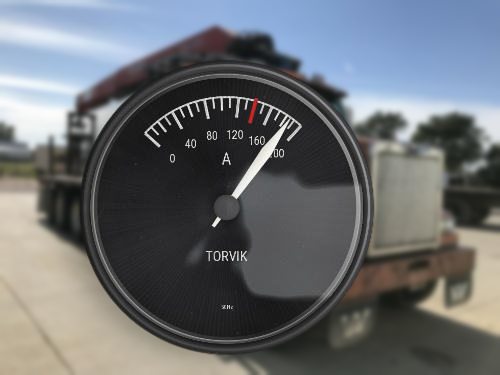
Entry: 185 A
